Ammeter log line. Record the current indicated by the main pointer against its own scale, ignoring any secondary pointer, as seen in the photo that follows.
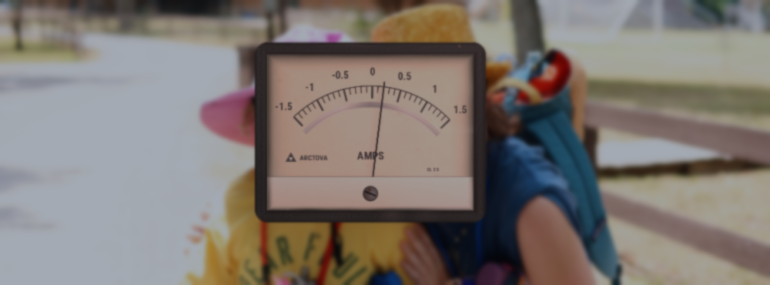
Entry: 0.2 A
